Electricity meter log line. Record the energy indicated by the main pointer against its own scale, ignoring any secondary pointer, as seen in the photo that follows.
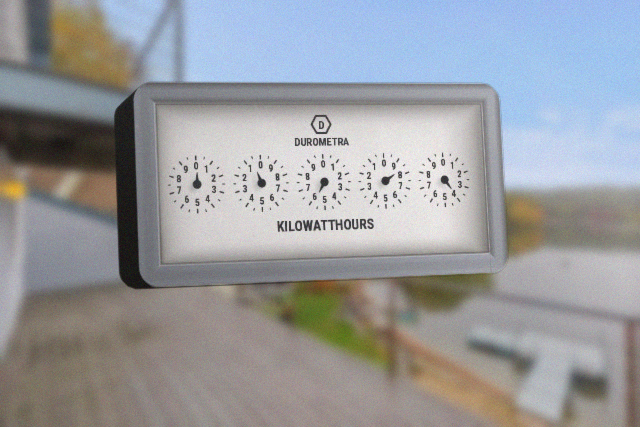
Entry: 584 kWh
